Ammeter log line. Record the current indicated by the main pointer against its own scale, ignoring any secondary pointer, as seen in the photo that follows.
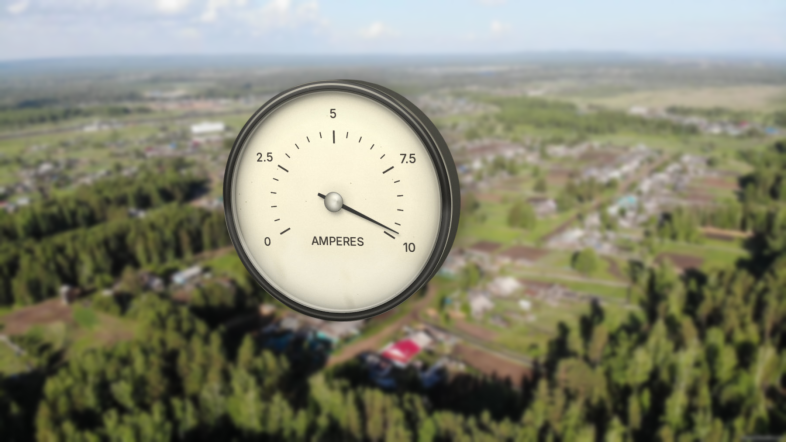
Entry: 9.75 A
